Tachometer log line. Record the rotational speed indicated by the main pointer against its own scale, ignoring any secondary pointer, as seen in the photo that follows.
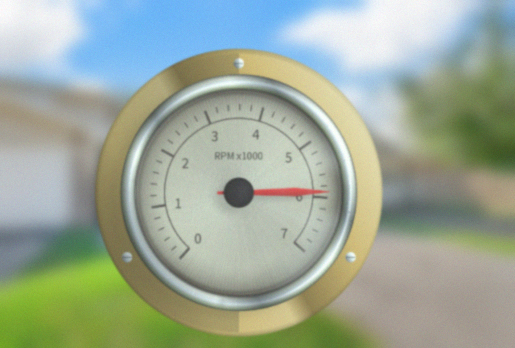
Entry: 5900 rpm
